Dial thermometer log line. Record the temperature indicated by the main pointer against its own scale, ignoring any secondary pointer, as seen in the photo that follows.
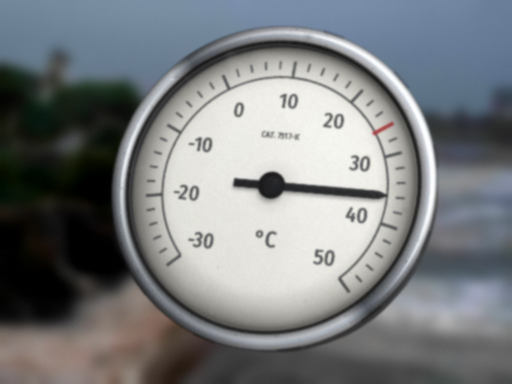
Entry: 36 °C
